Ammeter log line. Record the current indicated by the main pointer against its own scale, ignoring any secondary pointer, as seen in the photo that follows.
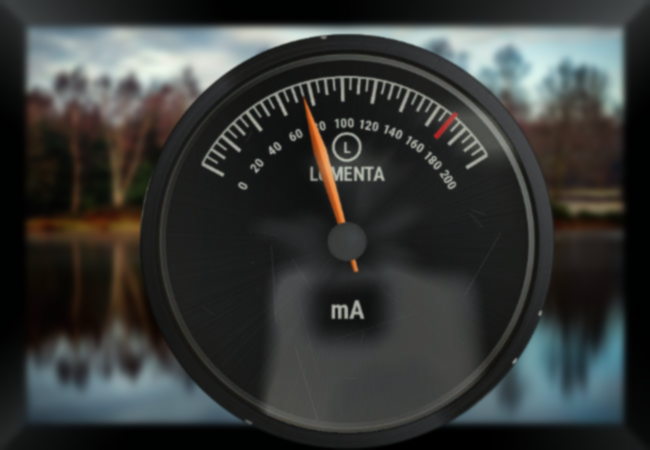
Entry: 75 mA
